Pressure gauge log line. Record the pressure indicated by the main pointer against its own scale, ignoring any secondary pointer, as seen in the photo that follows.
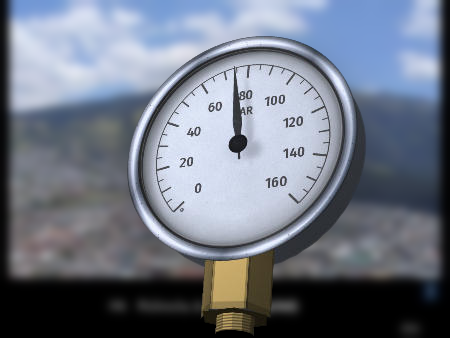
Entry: 75 bar
